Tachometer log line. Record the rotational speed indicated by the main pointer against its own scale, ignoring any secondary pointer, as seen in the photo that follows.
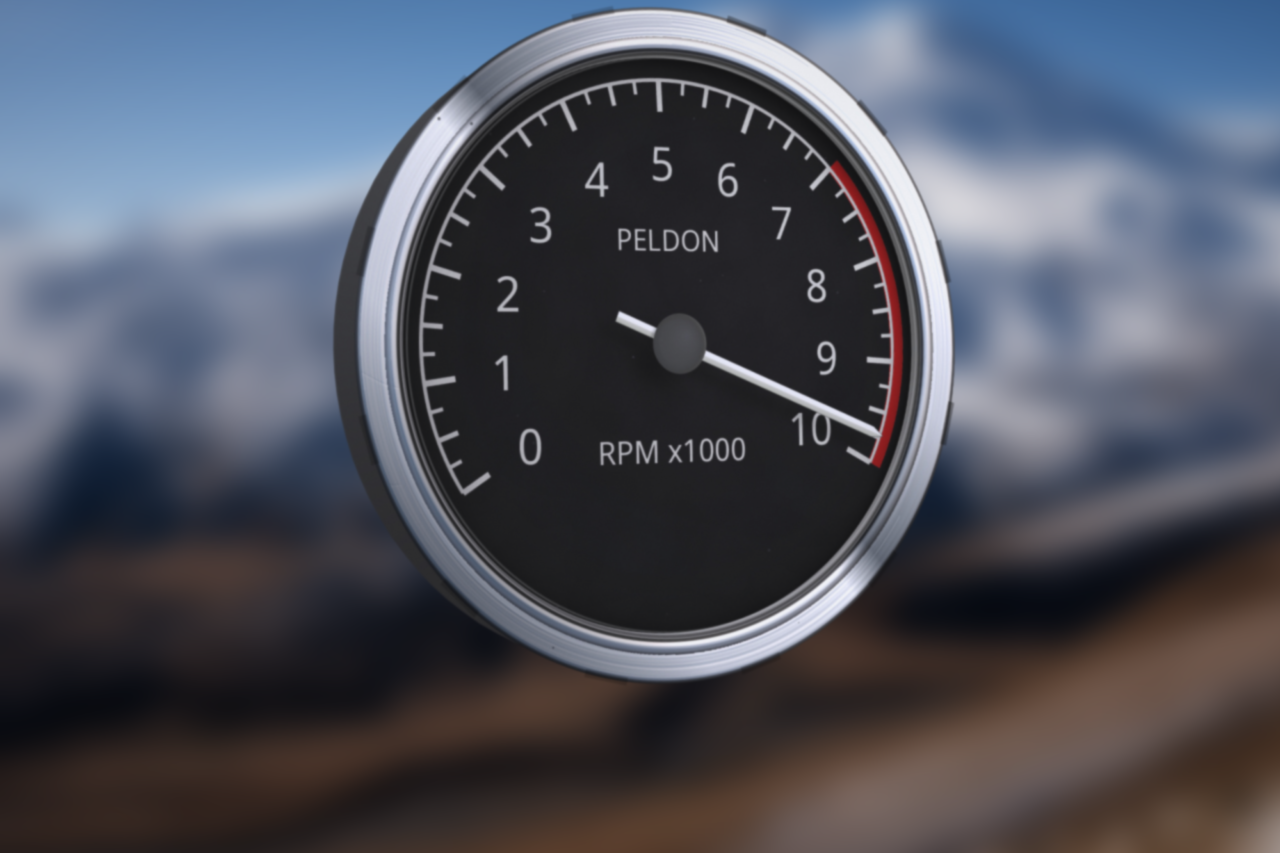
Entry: 9750 rpm
